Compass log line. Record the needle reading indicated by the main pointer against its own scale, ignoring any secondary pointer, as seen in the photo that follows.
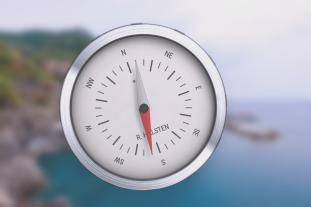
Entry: 190 °
